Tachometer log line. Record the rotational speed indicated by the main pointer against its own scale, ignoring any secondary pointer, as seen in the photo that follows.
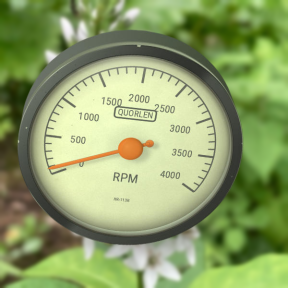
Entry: 100 rpm
